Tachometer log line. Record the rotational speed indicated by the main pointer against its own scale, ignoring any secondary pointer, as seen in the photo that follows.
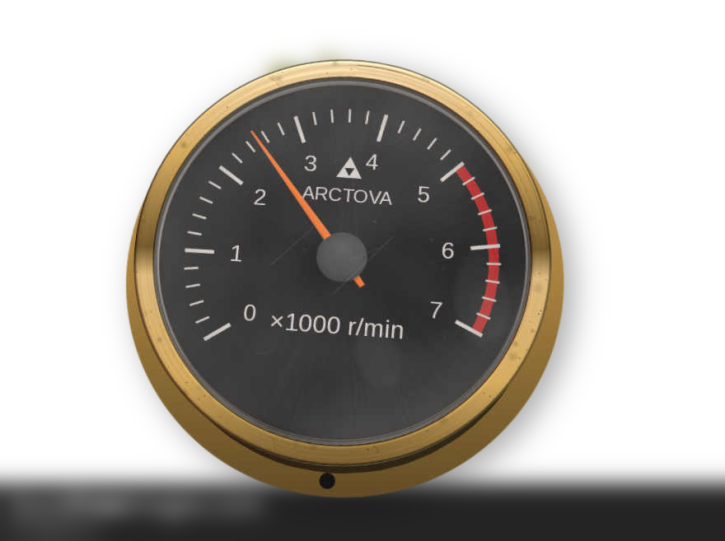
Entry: 2500 rpm
